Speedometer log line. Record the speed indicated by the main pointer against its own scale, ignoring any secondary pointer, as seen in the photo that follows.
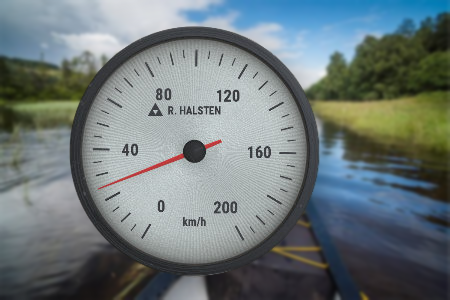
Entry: 25 km/h
